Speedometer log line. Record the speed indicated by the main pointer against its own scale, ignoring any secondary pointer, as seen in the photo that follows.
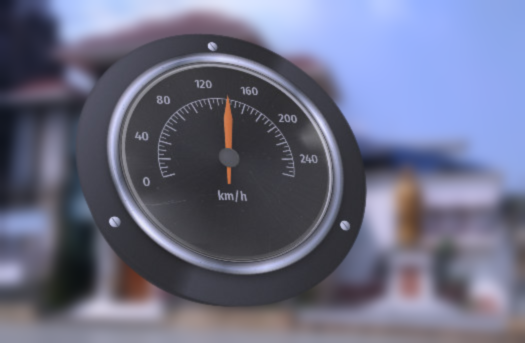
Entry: 140 km/h
